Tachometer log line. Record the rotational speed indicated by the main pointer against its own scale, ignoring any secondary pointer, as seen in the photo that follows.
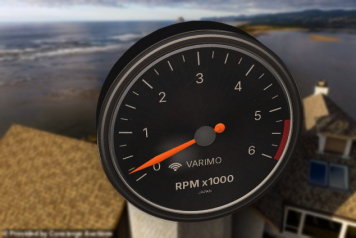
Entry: 250 rpm
